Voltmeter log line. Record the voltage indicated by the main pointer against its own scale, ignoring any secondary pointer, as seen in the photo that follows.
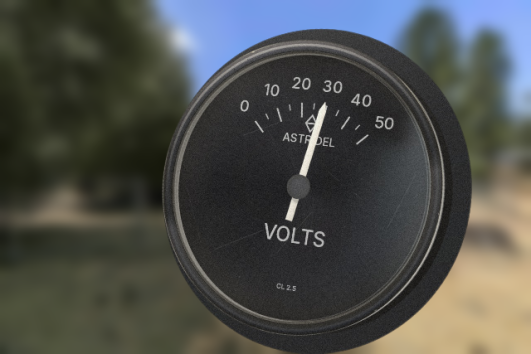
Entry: 30 V
